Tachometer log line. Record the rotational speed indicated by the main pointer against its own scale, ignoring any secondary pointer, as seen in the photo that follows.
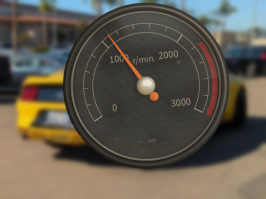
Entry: 1100 rpm
